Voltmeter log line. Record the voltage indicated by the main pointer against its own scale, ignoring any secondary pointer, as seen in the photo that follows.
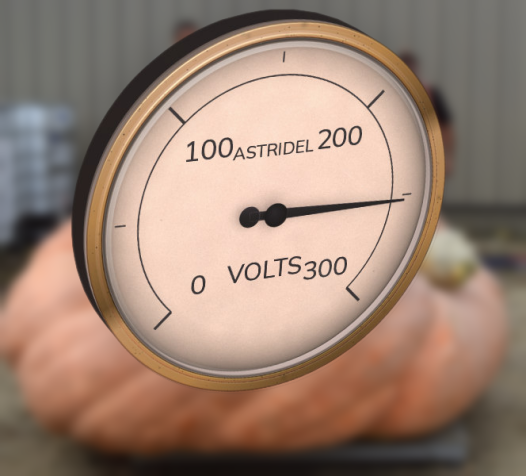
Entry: 250 V
